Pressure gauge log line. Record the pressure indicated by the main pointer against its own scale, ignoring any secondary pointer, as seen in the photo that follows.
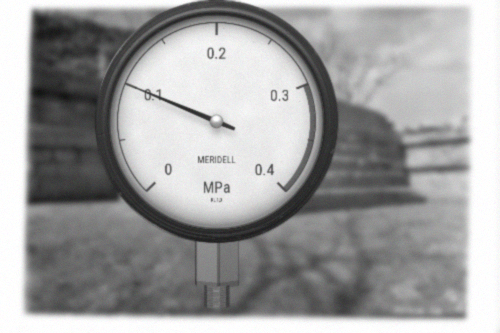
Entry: 0.1 MPa
